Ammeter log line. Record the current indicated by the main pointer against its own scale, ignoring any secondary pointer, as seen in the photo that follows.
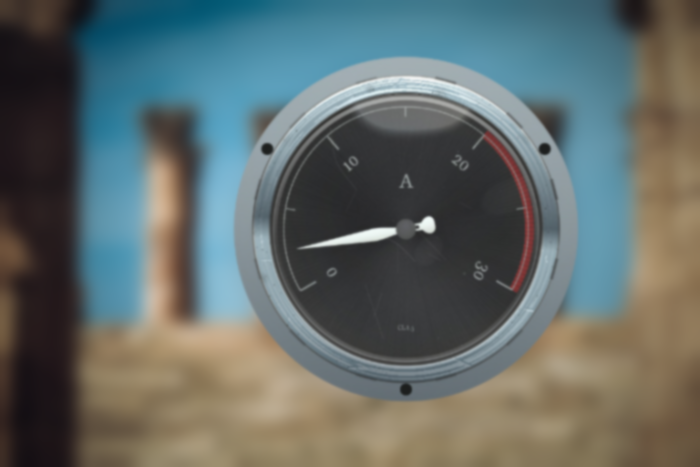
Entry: 2.5 A
